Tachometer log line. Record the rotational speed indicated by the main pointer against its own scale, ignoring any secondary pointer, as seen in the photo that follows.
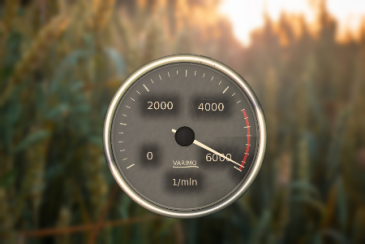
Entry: 5900 rpm
